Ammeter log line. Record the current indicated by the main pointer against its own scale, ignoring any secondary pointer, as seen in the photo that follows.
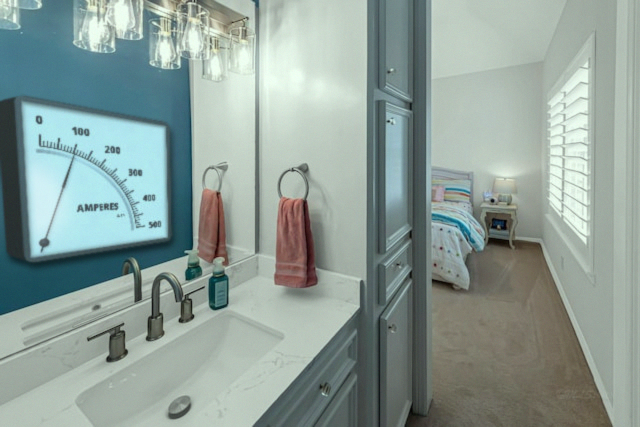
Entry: 100 A
